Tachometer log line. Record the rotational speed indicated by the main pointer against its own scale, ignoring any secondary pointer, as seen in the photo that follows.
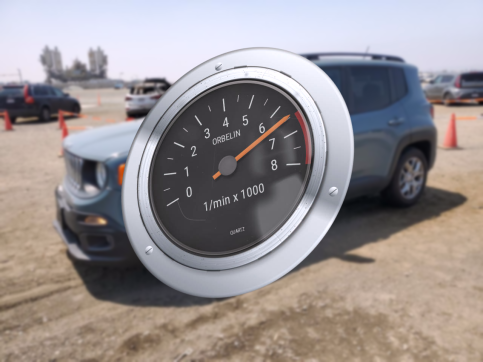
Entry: 6500 rpm
